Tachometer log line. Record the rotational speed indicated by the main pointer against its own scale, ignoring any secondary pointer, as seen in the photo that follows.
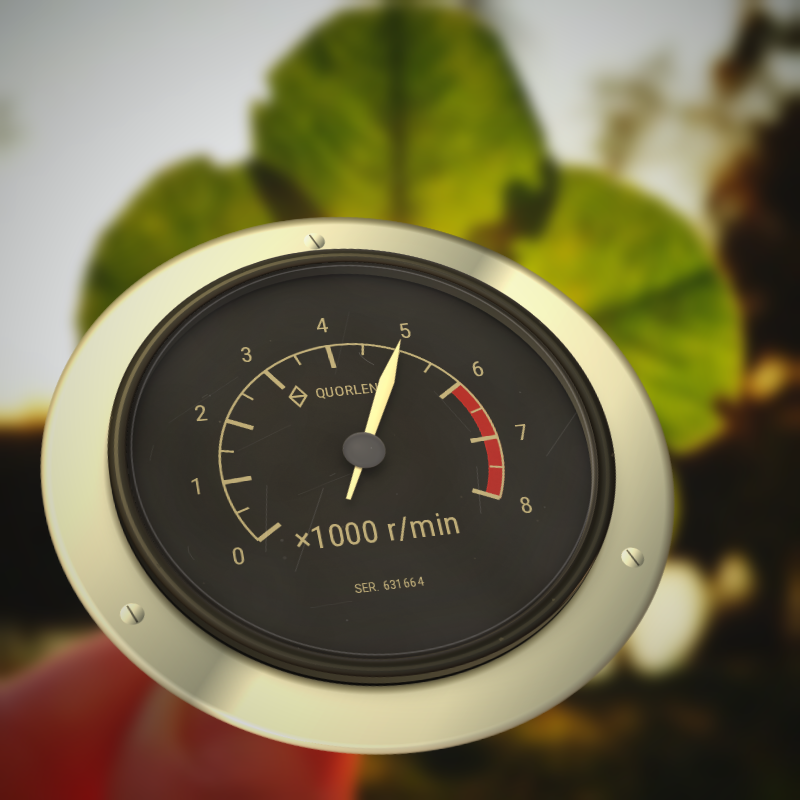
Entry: 5000 rpm
